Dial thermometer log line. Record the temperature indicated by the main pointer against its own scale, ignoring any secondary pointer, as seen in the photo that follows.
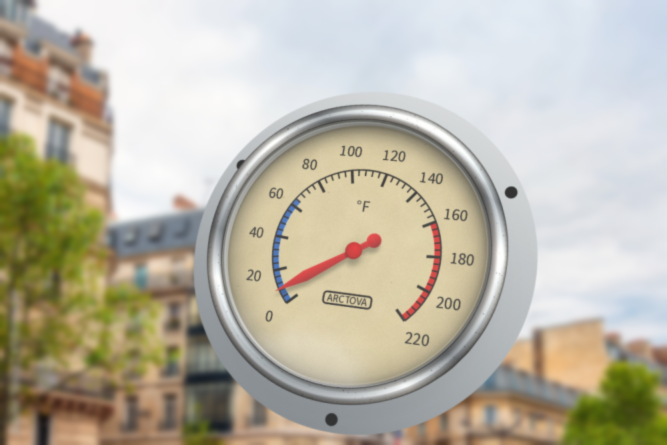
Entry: 8 °F
